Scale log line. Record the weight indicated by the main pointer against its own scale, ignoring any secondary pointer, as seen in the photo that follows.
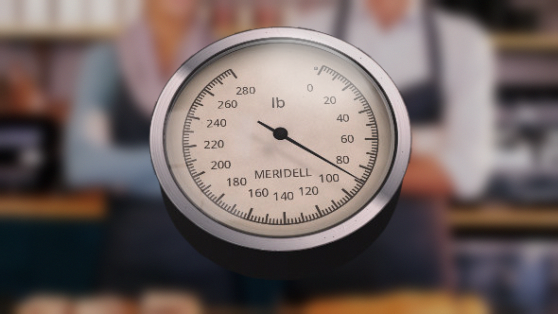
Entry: 90 lb
